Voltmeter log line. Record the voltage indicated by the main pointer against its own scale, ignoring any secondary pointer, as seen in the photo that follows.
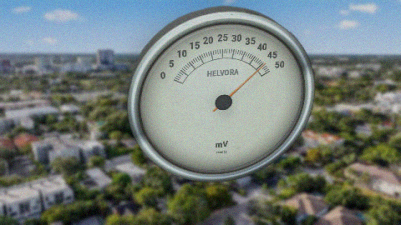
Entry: 45 mV
